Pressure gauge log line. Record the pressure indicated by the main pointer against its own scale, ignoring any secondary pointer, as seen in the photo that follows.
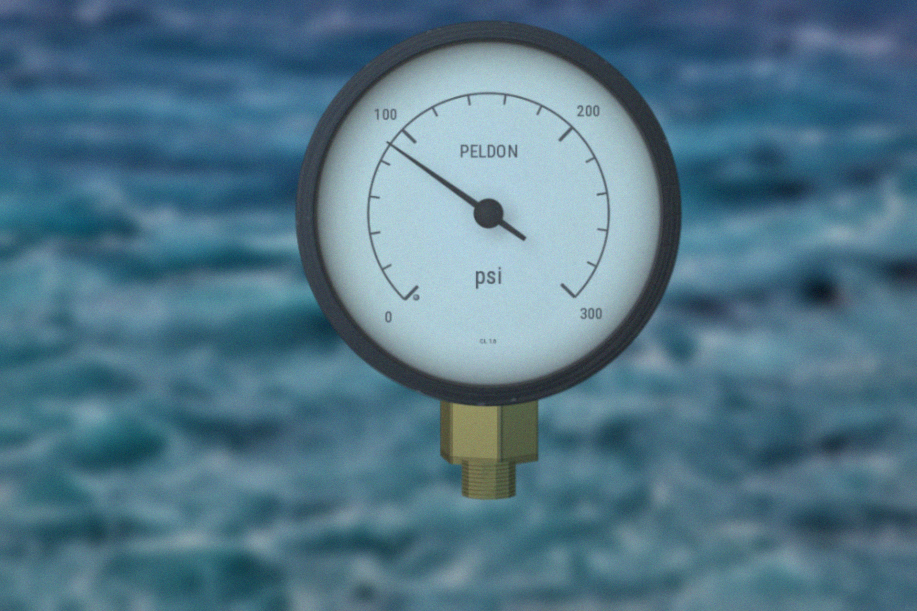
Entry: 90 psi
